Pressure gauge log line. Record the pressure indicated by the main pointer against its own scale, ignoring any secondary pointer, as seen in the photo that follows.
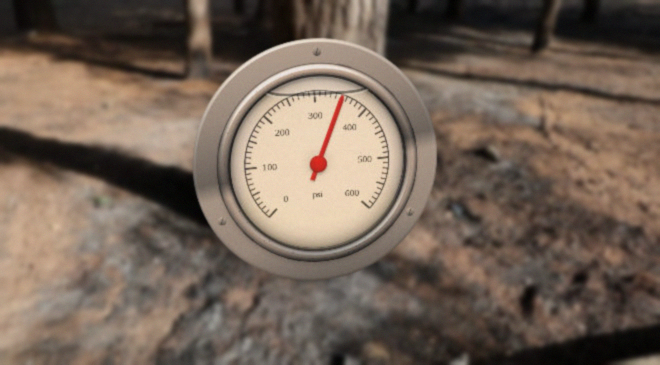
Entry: 350 psi
